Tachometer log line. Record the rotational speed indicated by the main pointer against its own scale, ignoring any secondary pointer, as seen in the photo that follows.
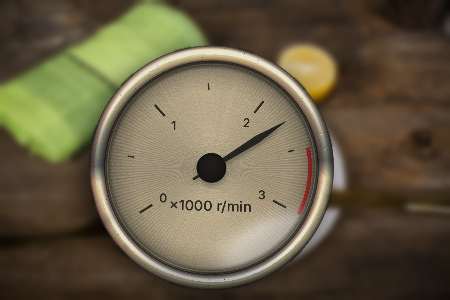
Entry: 2250 rpm
